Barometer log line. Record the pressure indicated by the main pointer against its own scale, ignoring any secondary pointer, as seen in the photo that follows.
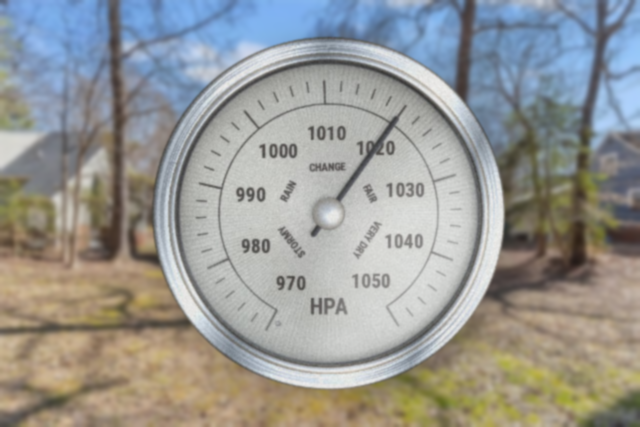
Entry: 1020 hPa
